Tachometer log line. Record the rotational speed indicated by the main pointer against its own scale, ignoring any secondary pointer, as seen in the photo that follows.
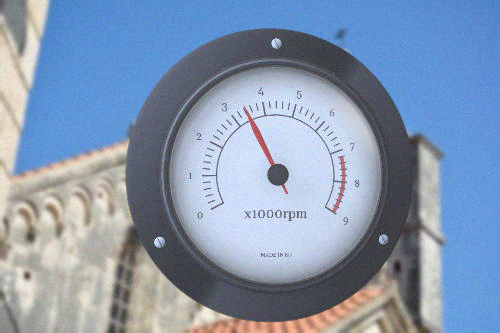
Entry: 3400 rpm
